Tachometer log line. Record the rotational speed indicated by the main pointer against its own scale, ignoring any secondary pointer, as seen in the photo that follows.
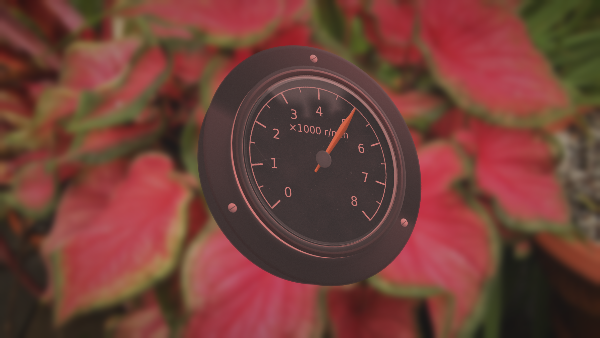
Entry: 5000 rpm
